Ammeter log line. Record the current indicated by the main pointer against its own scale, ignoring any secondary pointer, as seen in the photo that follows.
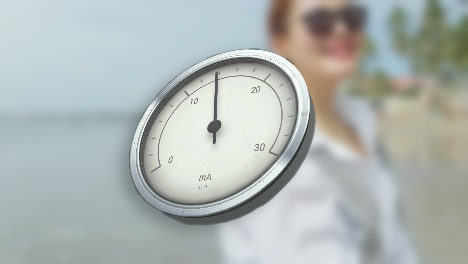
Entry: 14 mA
